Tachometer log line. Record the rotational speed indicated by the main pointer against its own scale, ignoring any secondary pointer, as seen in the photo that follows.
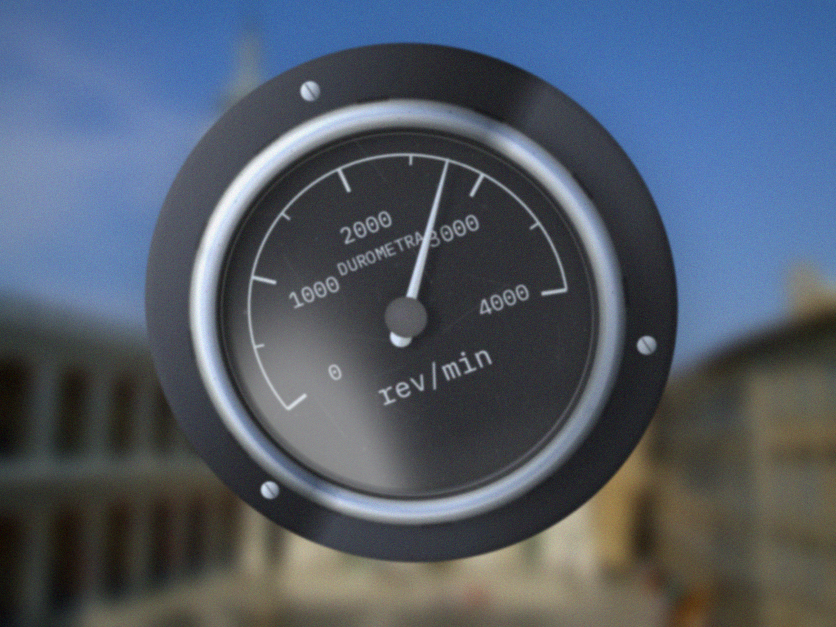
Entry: 2750 rpm
